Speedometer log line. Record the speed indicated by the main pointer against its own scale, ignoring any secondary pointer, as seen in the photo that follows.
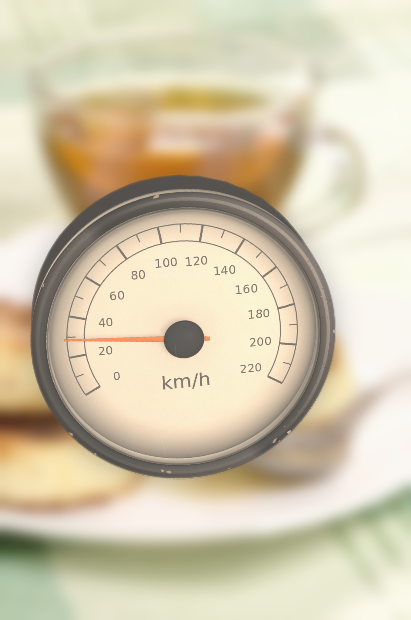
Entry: 30 km/h
